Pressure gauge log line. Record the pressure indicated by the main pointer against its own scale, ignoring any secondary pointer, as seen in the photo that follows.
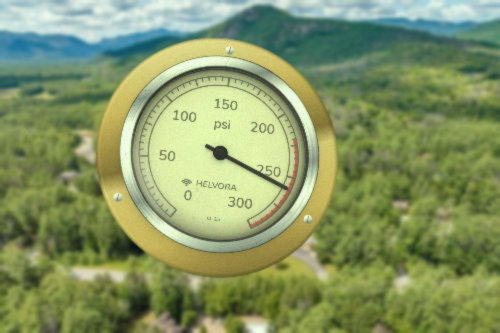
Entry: 260 psi
